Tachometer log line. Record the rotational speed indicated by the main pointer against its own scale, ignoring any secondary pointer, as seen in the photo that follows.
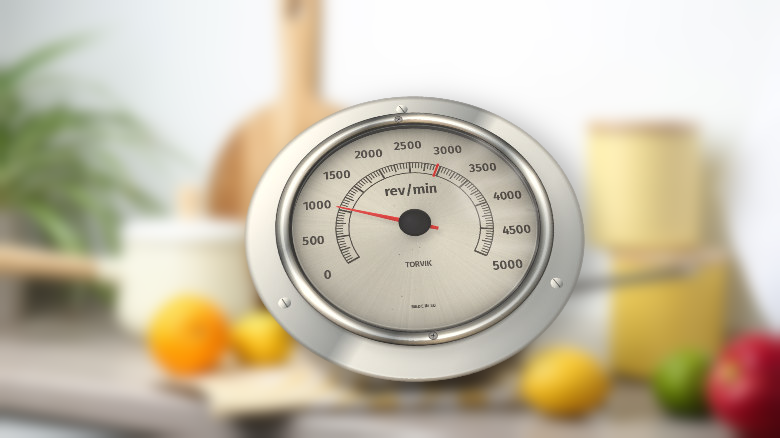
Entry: 1000 rpm
